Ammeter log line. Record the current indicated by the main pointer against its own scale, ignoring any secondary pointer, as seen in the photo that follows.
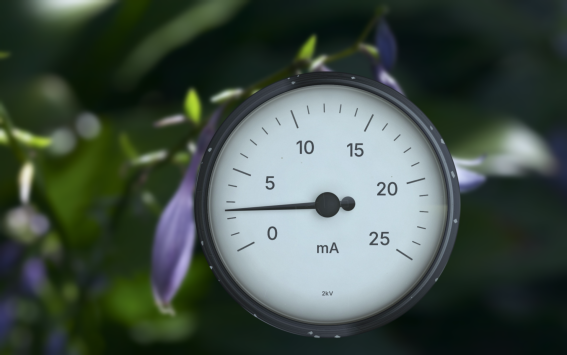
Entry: 2.5 mA
